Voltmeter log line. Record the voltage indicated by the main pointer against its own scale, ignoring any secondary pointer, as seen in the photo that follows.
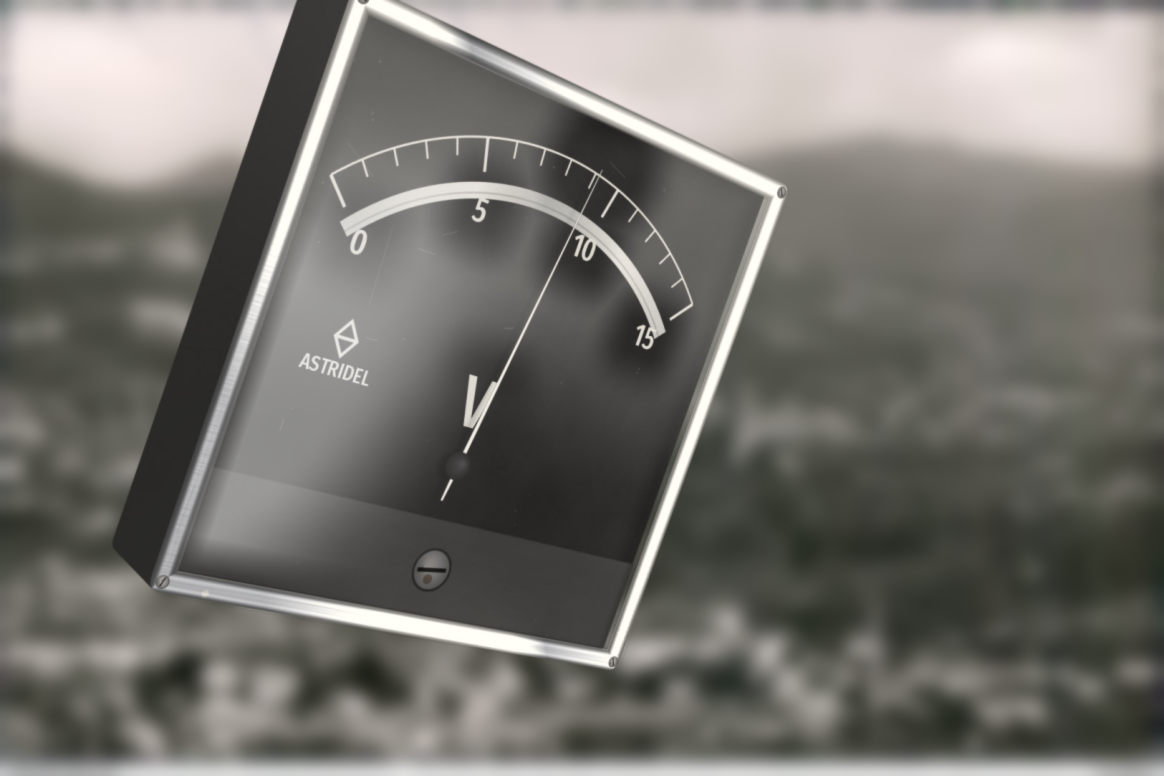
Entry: 9 V
